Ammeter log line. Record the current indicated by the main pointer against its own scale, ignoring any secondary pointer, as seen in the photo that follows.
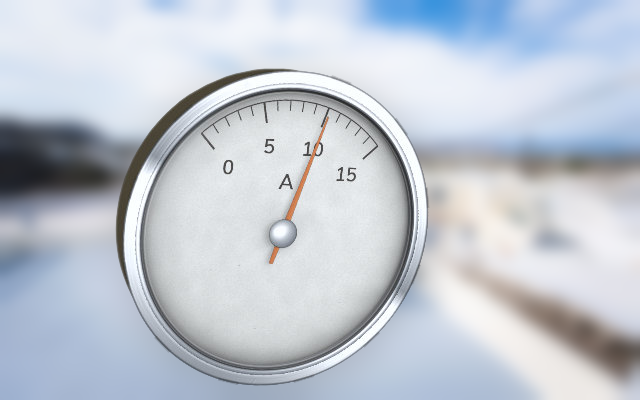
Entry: 10 A
